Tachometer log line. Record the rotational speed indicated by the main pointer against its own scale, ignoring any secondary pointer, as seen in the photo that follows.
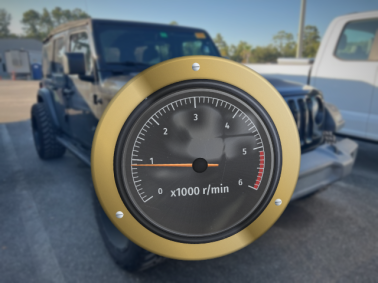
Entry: 900 rpm
